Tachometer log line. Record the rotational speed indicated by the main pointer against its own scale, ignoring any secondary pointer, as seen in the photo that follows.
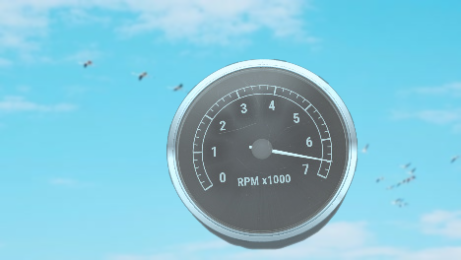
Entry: 6600 rpm
